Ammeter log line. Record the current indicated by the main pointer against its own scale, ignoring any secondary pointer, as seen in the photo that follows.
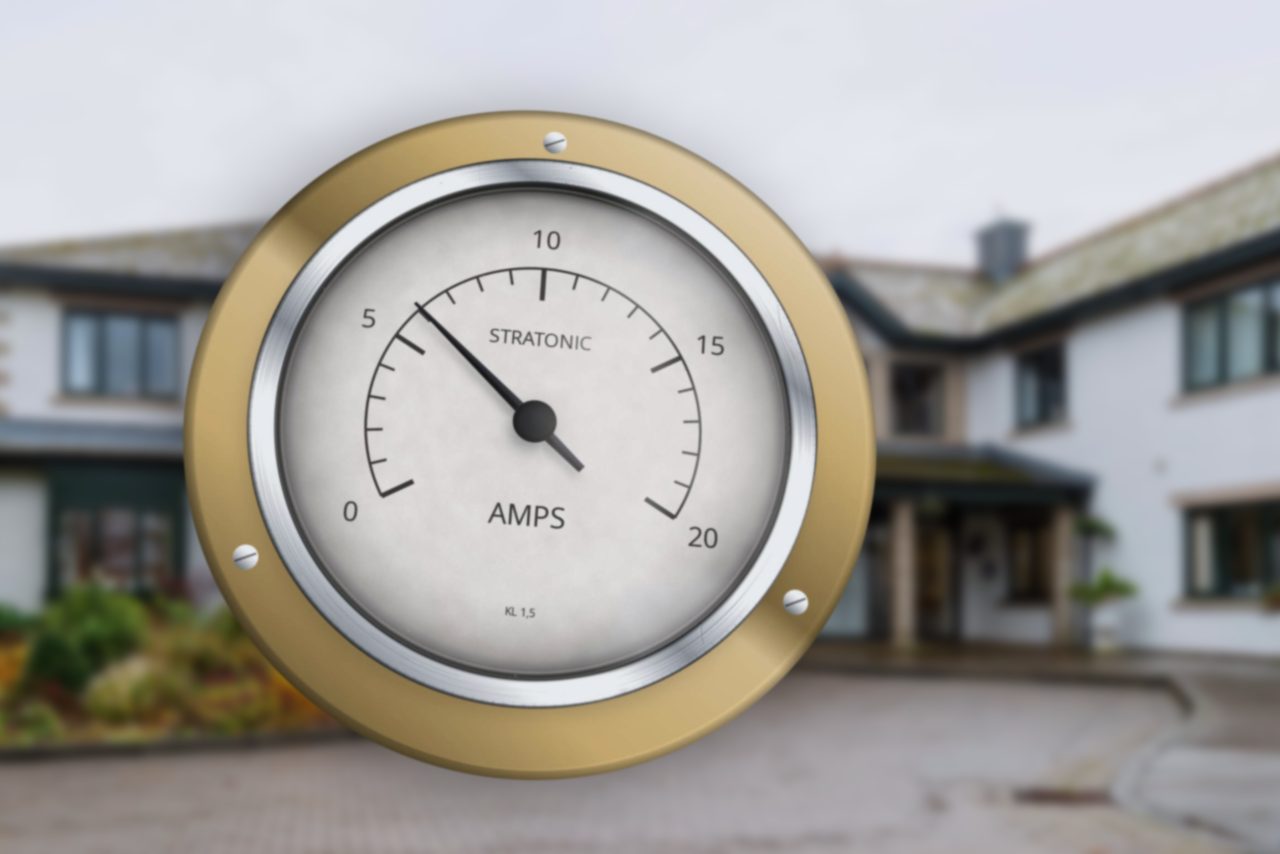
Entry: 6 A
